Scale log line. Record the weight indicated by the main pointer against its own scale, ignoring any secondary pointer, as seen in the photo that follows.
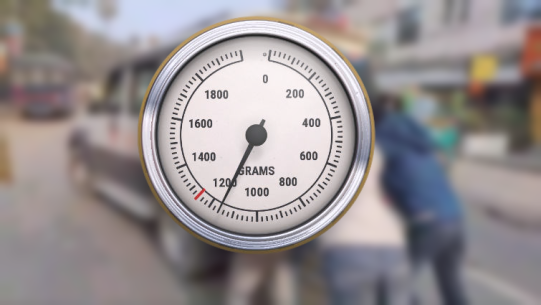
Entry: 1160 g
